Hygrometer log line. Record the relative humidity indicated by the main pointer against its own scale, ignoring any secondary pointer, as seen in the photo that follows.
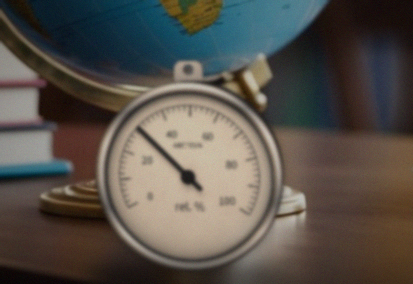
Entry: 30 %
